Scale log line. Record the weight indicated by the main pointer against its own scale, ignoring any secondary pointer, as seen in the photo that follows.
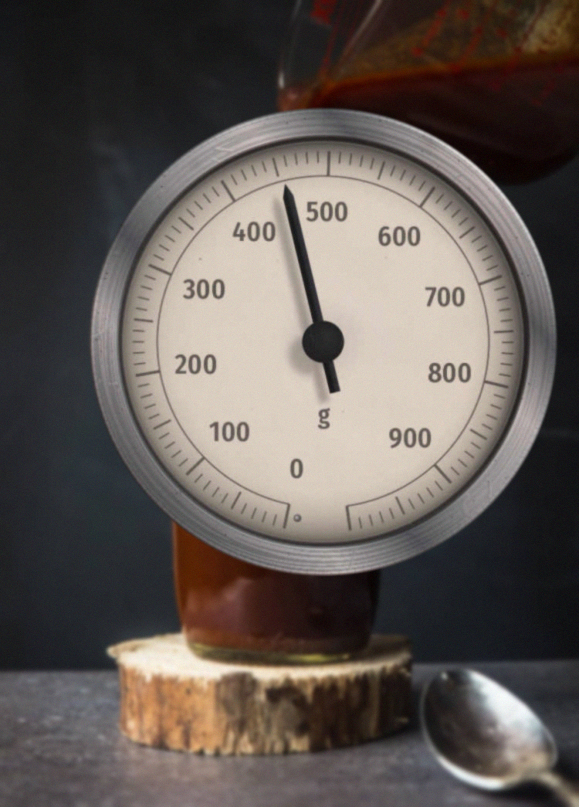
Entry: 455 g
